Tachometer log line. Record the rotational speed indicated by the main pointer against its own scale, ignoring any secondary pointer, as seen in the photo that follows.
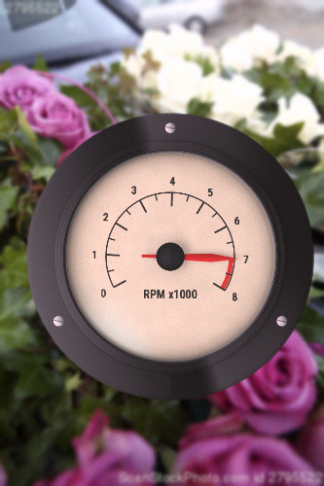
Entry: 7000 rpm
